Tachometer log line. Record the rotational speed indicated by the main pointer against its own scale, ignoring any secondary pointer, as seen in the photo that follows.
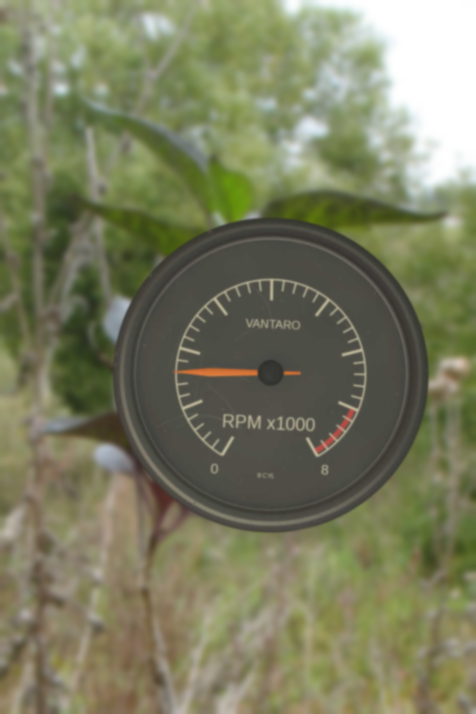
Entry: 1600 rpm
